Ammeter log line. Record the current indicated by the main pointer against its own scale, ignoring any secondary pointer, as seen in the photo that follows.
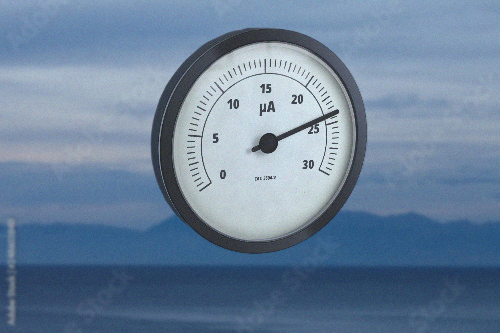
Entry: 24 µA
